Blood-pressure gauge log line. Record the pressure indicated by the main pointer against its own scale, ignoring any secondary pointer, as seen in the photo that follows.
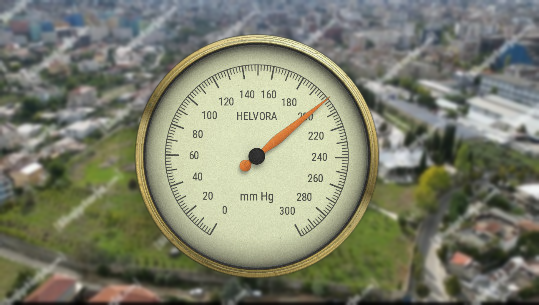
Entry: 200 mmHg
